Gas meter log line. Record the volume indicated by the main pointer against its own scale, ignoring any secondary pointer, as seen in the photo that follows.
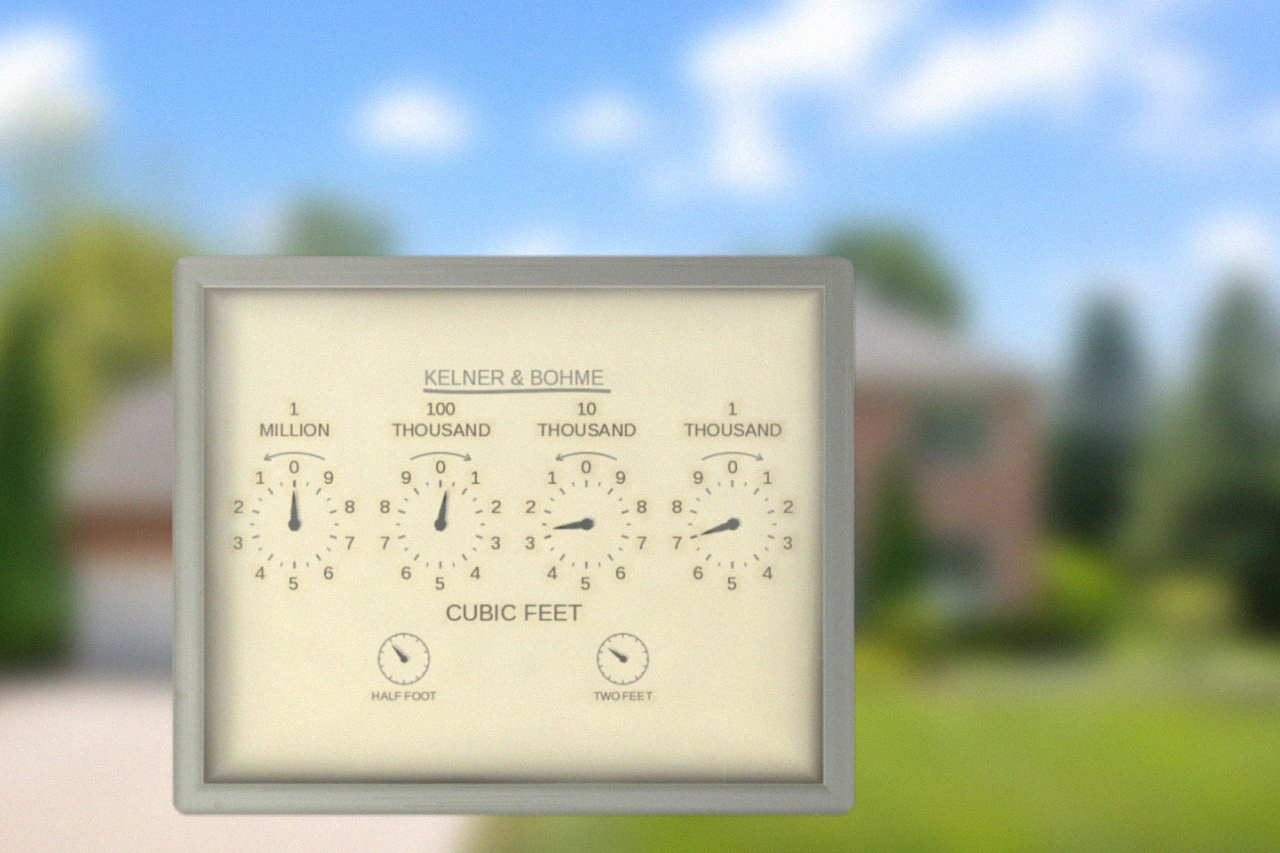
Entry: 2700 ft³
